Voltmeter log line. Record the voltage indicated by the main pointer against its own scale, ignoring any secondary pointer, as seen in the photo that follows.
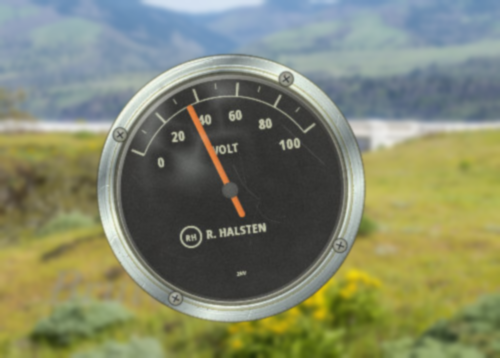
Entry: 35 V
